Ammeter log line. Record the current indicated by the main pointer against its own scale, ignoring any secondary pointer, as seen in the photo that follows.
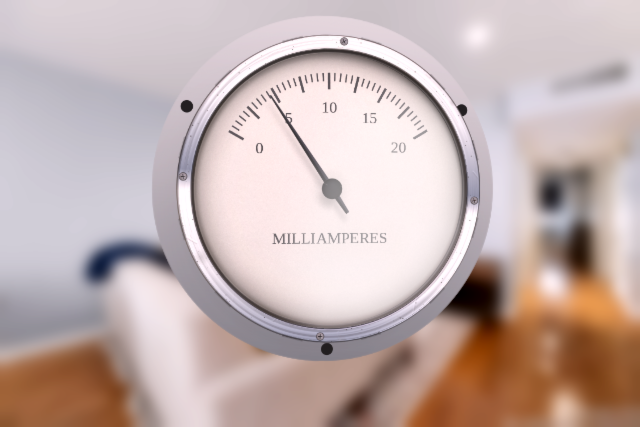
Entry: 4.5 mA
